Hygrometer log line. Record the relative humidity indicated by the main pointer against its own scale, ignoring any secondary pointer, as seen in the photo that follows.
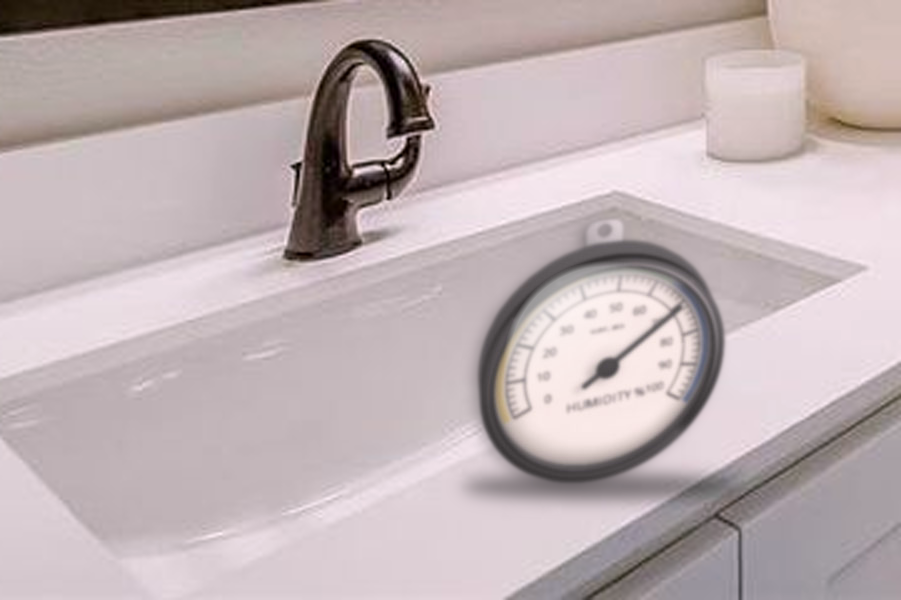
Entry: 70 %
